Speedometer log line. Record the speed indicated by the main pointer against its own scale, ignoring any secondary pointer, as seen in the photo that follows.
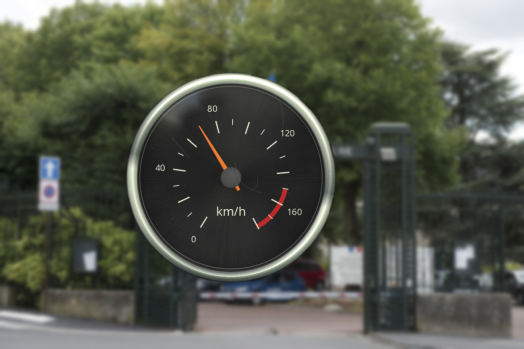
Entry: 70 km/h
